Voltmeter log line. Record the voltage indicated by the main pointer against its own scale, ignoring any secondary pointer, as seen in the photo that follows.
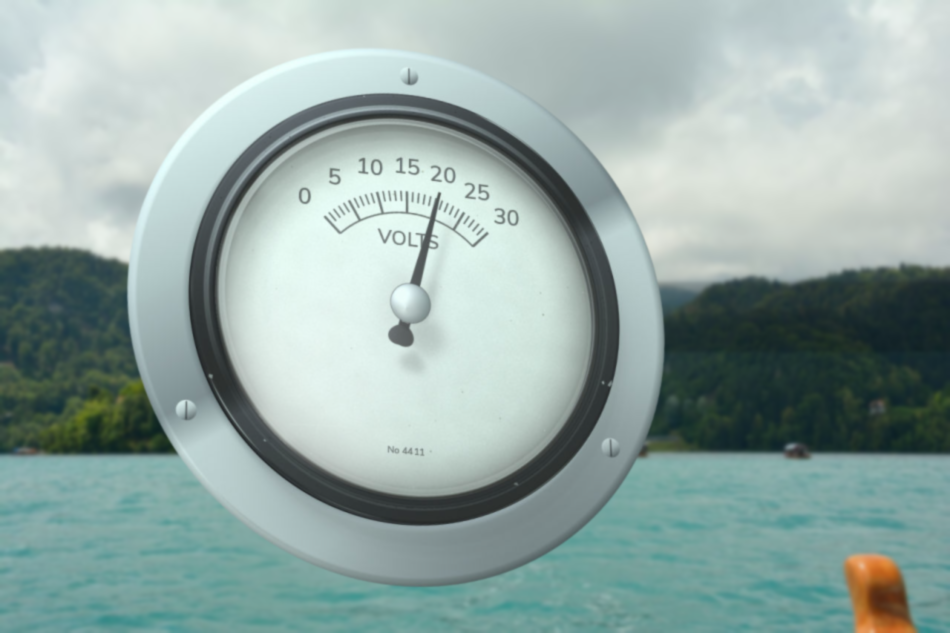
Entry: 20 V
